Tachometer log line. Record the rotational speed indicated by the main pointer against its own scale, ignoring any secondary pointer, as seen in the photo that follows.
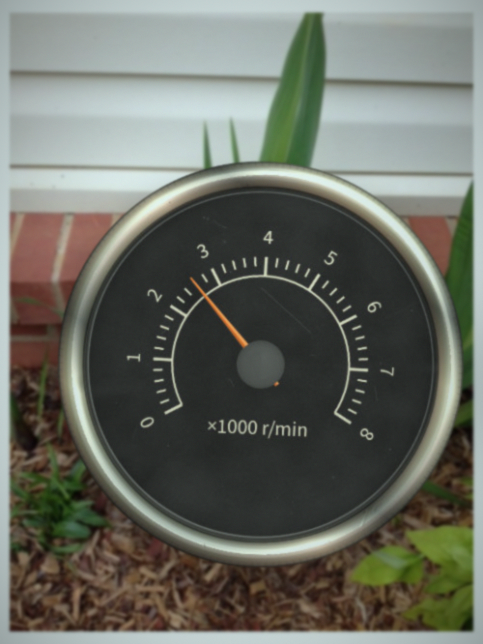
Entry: 2600 rpm
